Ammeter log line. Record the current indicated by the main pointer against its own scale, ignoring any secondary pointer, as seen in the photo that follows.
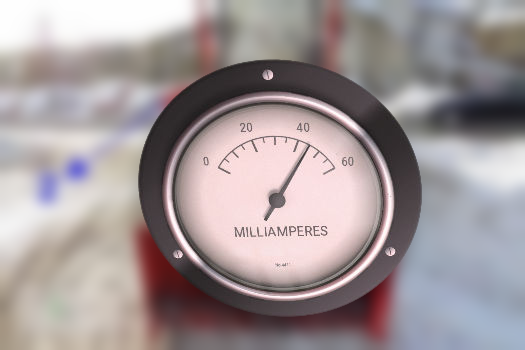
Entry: 45 mA
